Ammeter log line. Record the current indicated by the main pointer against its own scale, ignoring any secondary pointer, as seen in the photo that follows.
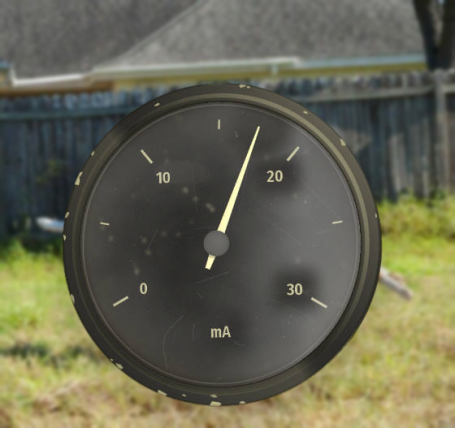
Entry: 17.5 mA
